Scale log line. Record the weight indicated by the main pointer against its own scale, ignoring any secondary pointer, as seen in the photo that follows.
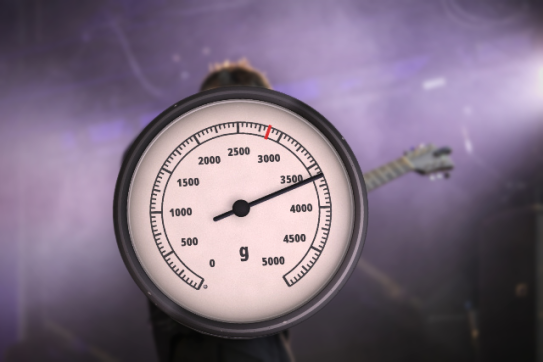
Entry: 3650 g
